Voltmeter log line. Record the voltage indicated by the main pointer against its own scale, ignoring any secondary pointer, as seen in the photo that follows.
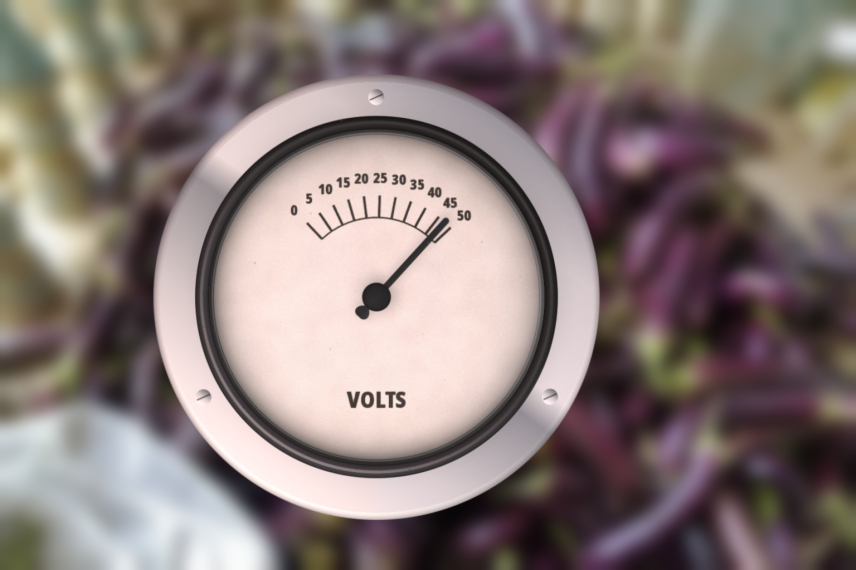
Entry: 47.5 V
